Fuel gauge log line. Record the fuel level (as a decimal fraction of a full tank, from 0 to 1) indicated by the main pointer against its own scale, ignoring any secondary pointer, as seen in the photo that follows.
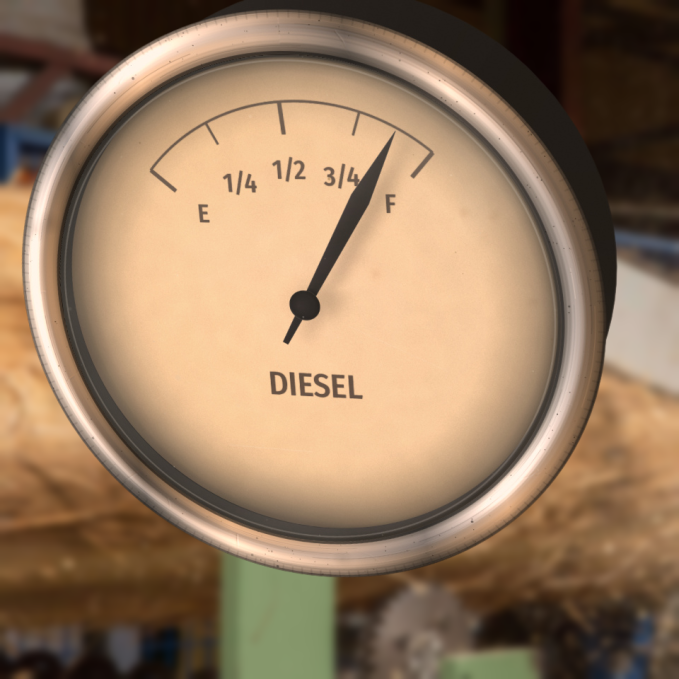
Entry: 0.875
